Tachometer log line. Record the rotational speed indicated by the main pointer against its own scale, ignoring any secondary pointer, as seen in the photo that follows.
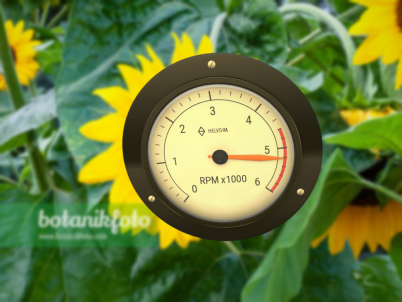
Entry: 5200 rpm
